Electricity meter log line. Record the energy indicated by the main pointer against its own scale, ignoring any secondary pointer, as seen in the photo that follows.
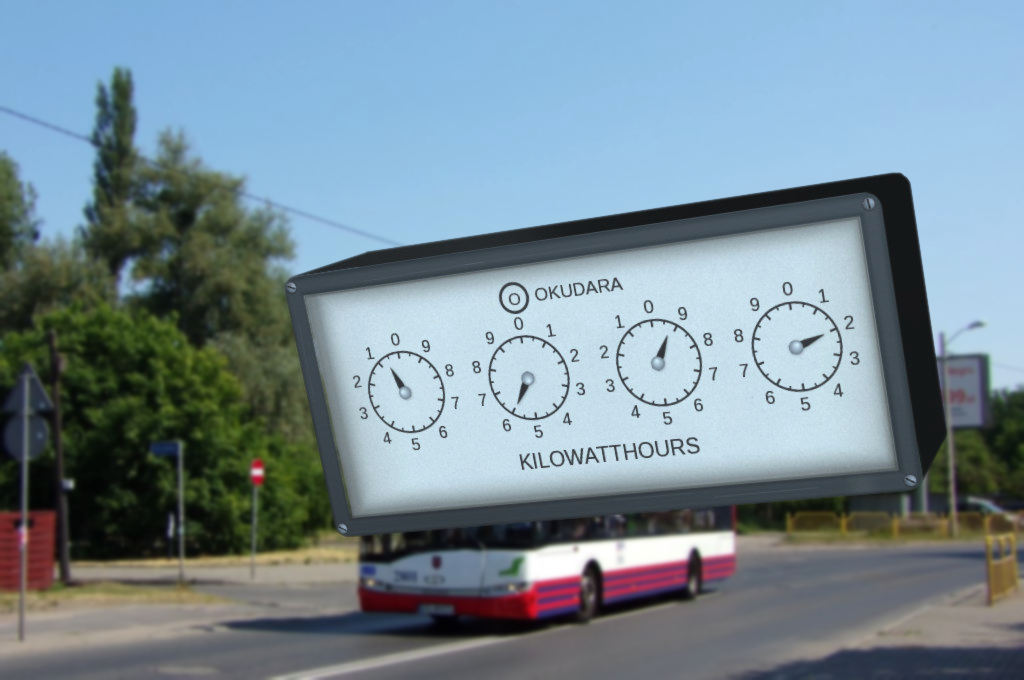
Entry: 592 kWh
